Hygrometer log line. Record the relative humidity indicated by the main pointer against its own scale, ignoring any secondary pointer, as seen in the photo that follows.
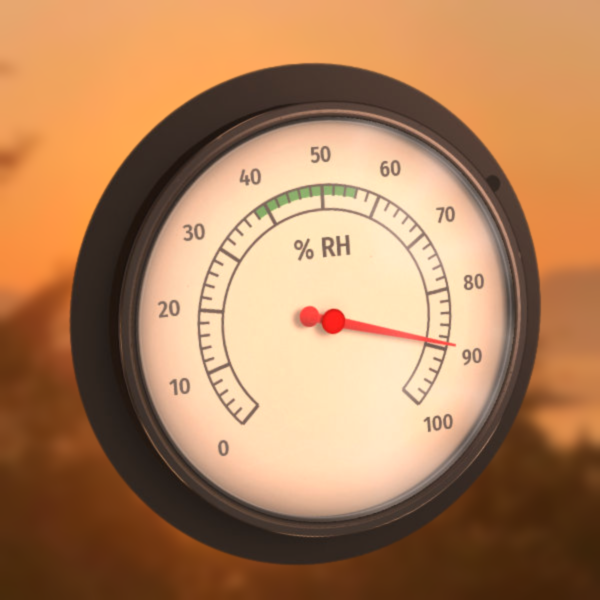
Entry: 89 %
